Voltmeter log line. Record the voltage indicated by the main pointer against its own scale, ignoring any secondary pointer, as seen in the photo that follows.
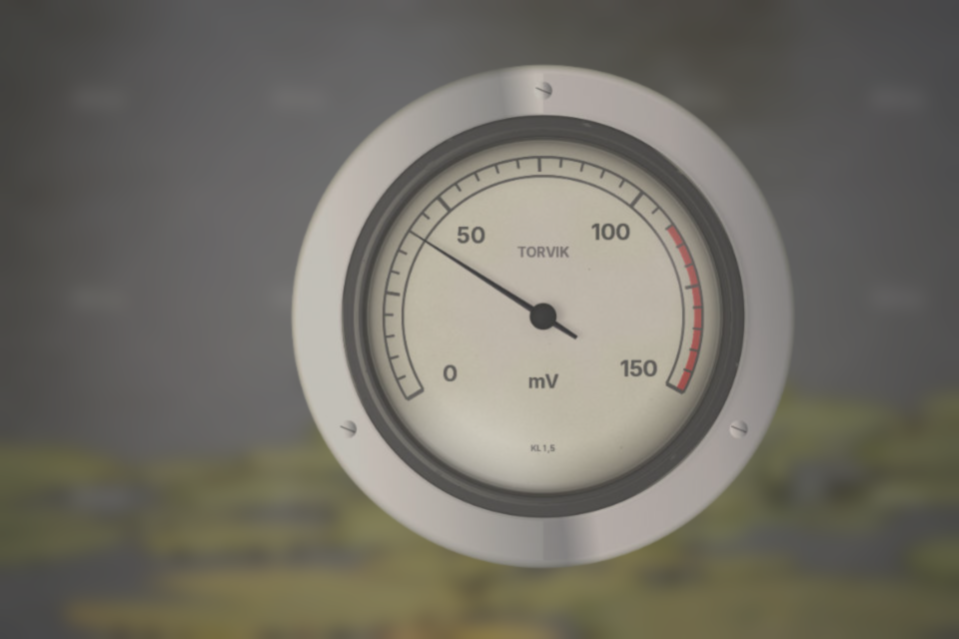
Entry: 40 mV
